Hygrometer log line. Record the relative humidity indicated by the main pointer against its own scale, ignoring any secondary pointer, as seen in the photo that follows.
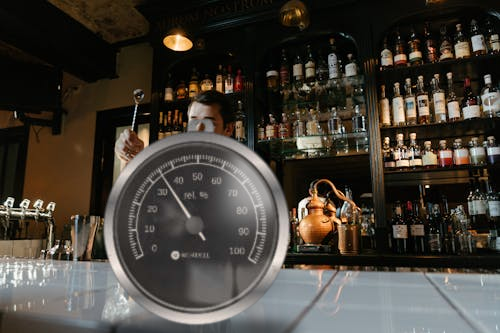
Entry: 35 %
